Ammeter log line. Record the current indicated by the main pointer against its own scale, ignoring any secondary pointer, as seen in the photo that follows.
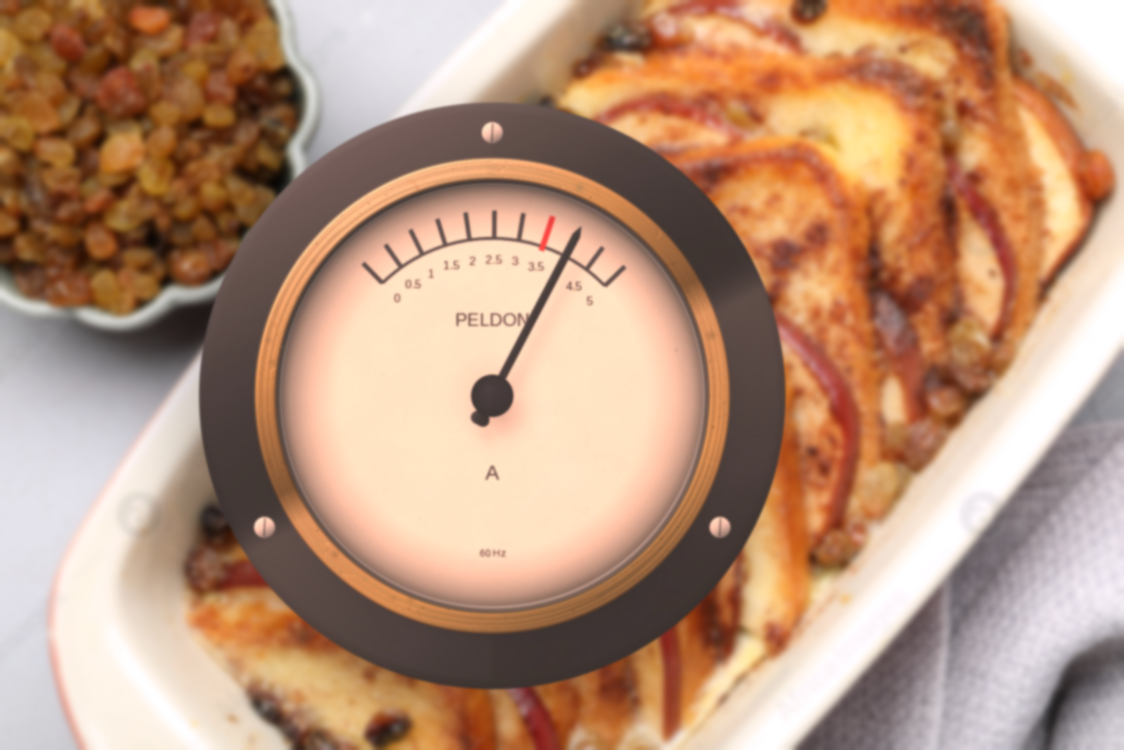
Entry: 4 A
